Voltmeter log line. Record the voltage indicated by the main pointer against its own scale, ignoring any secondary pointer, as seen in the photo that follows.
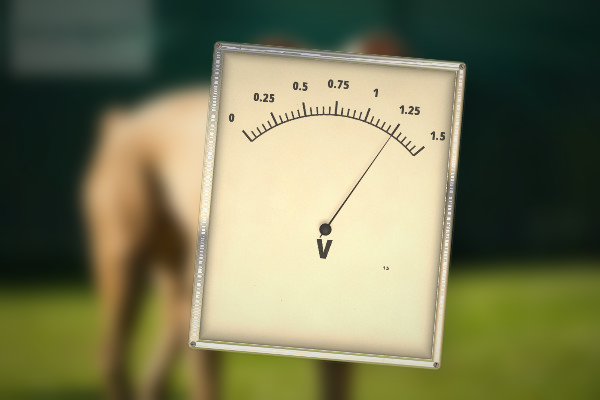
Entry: 1.25 V
